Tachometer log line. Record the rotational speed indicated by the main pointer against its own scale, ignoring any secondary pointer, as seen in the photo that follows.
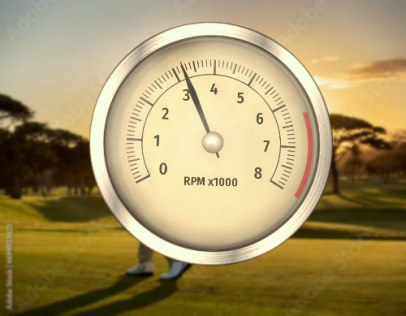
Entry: 3200 rpm
